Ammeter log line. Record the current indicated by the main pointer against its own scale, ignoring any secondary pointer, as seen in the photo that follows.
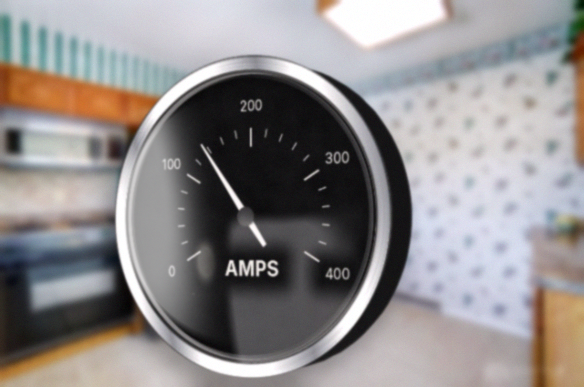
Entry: 140 A
